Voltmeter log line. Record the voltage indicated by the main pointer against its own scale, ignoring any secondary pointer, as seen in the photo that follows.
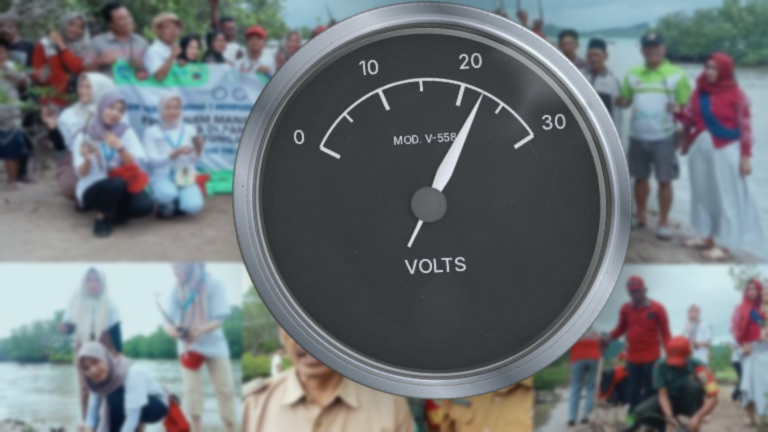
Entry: 22.5 V
